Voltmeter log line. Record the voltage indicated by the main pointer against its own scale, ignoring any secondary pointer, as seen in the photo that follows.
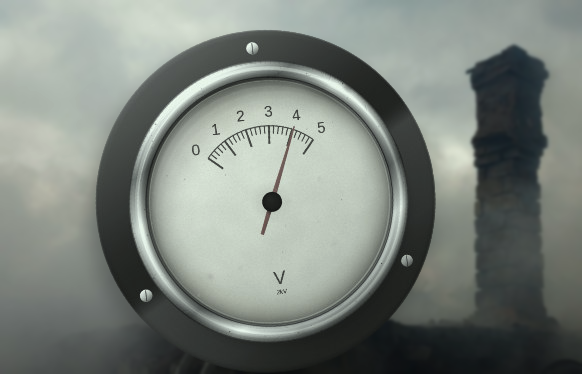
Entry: 4 V
